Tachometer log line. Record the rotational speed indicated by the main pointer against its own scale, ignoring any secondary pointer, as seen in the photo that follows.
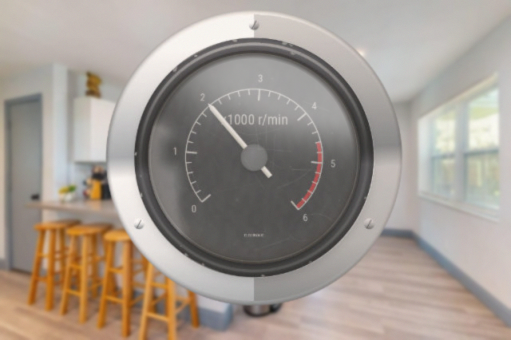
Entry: 2000 rpm
